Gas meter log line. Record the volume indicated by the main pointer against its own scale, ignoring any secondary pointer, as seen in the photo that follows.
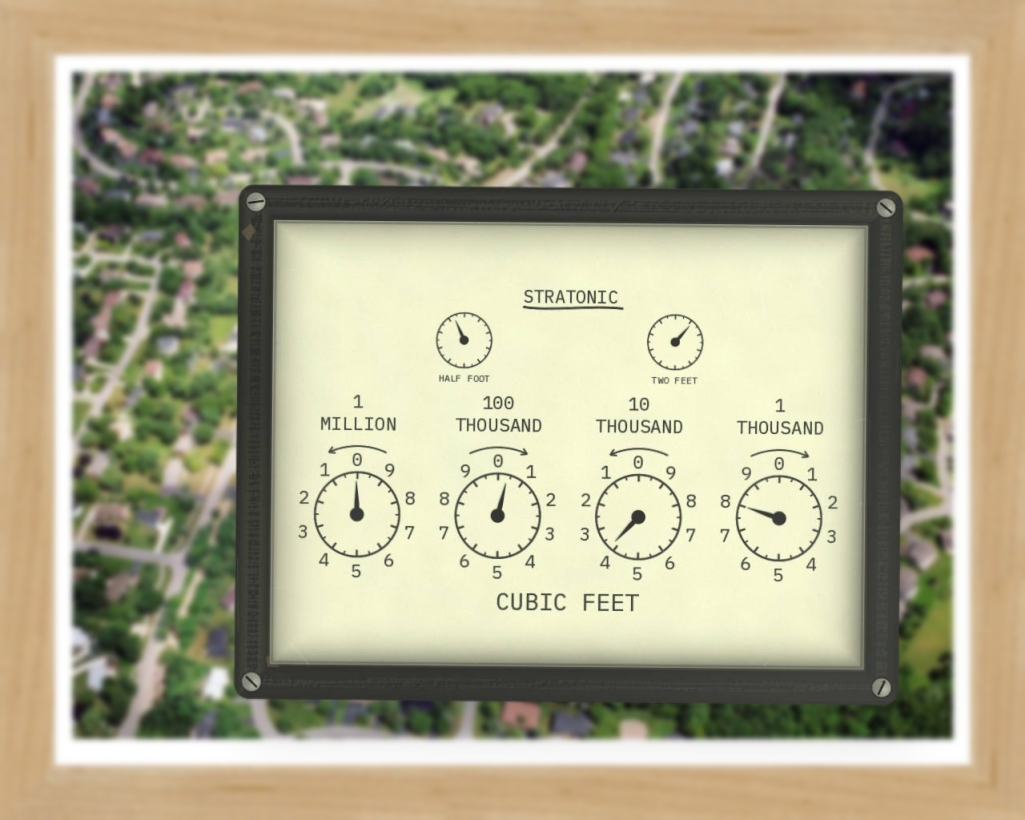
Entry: 3800 ft³
